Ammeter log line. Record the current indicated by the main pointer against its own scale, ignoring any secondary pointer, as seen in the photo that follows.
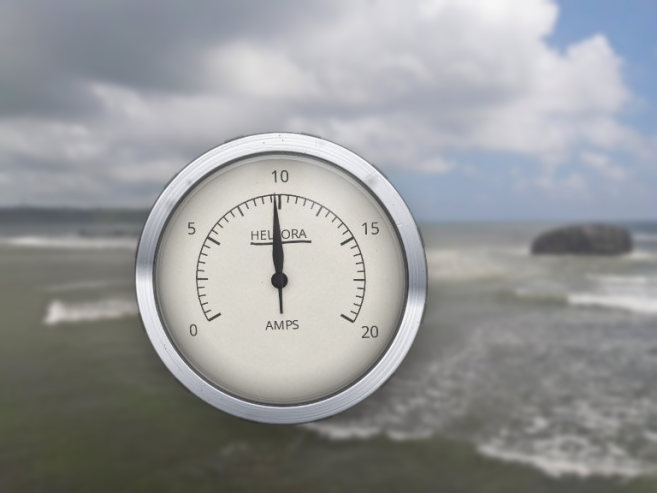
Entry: 9.75 A
